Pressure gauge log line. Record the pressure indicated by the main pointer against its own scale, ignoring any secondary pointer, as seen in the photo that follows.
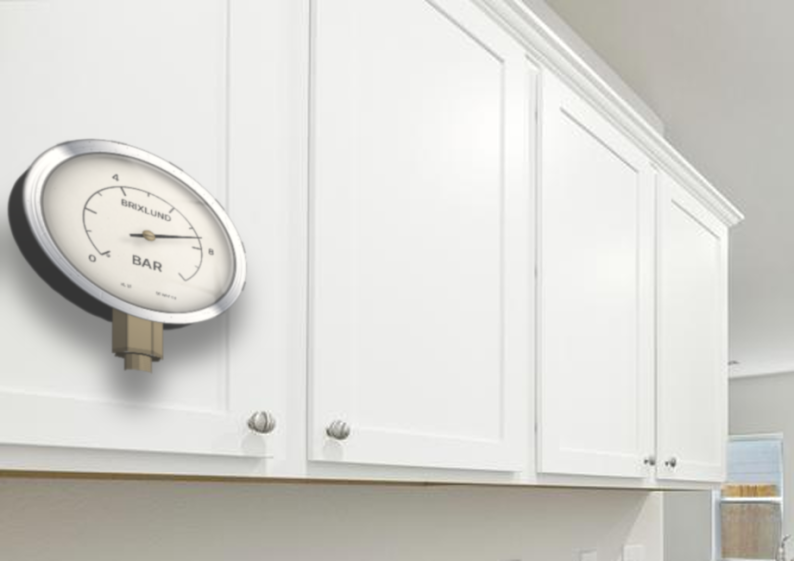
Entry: 7.5 bar
